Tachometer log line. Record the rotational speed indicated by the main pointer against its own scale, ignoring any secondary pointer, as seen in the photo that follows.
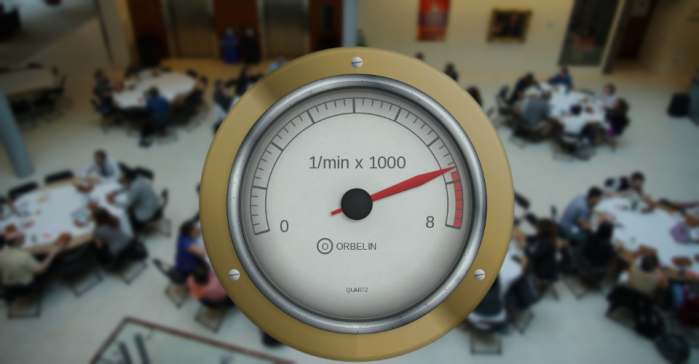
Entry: 6700 rpm
